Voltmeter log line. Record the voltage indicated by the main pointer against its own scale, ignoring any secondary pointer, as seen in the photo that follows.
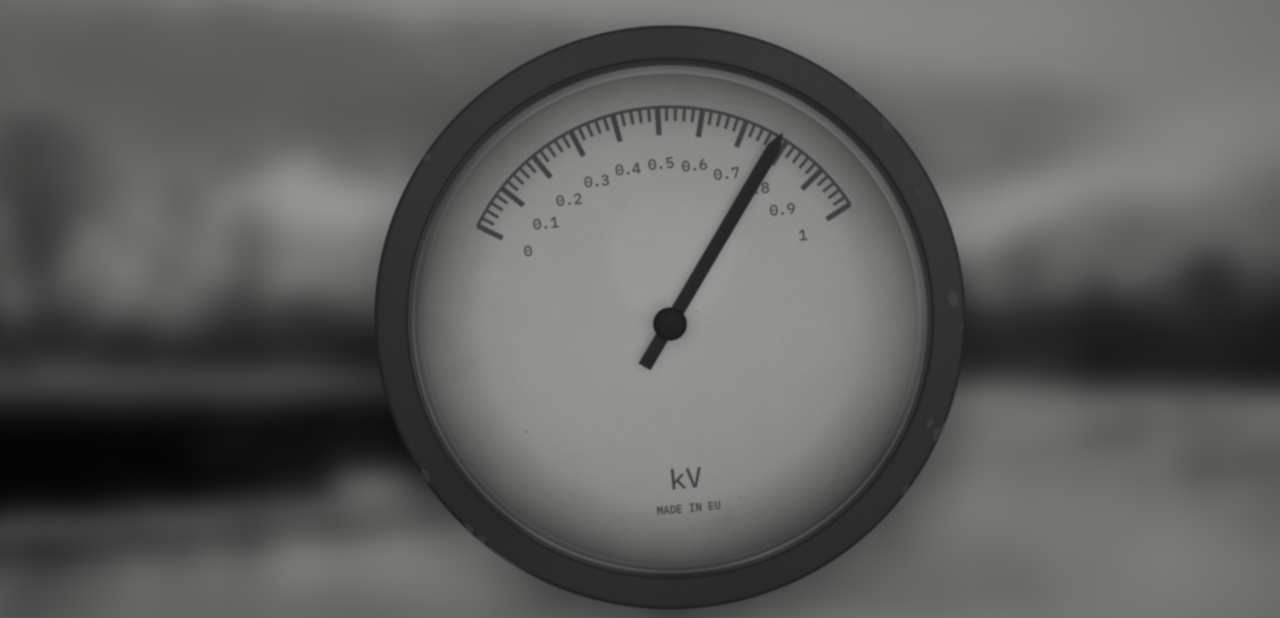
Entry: 0.78 kV
